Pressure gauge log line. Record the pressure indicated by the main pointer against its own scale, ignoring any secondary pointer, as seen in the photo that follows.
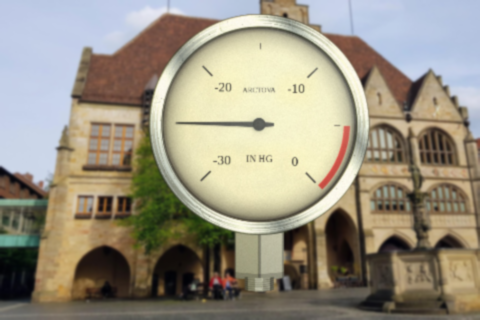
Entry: -25 inHg
